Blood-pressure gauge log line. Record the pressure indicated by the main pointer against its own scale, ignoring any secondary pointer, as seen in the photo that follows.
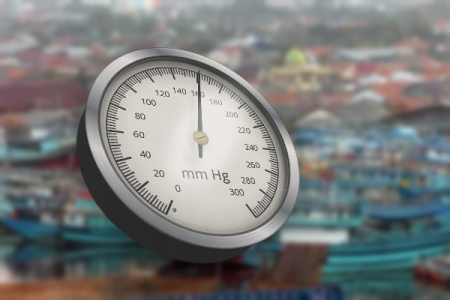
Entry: 160 mmHg
